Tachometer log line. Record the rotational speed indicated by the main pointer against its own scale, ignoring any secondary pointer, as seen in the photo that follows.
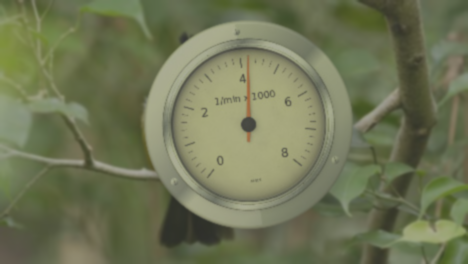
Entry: 4200 rpm
